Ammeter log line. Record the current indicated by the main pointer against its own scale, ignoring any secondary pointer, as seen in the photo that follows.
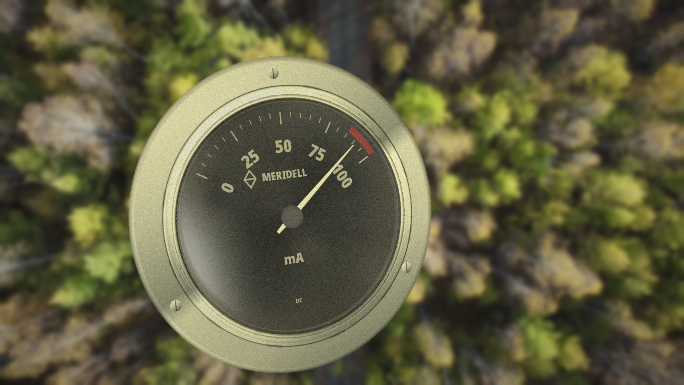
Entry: 90 mA
